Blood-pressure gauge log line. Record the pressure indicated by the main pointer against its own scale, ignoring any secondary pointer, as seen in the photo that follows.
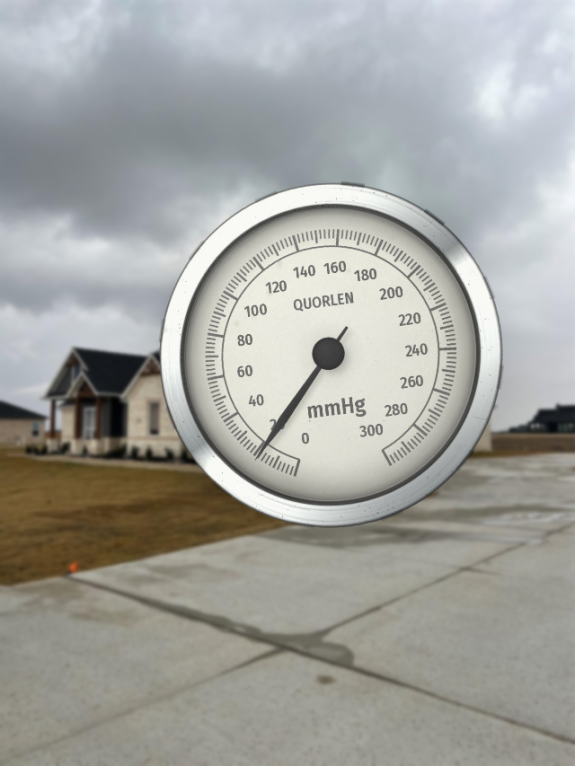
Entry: 18 mmHg
